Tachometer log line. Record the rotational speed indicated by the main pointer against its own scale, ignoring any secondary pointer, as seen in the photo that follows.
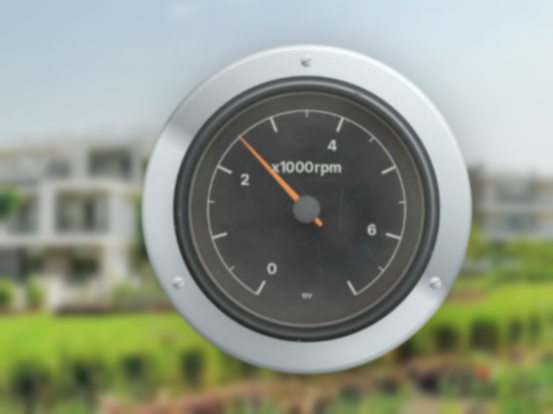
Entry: 2500 rpm
